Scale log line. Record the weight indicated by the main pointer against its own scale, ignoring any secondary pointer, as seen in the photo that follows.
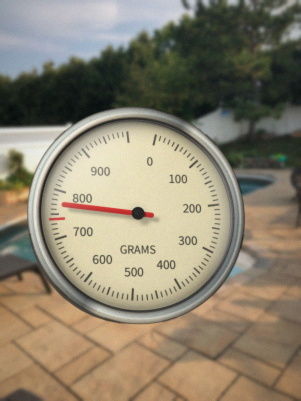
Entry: 770 g
